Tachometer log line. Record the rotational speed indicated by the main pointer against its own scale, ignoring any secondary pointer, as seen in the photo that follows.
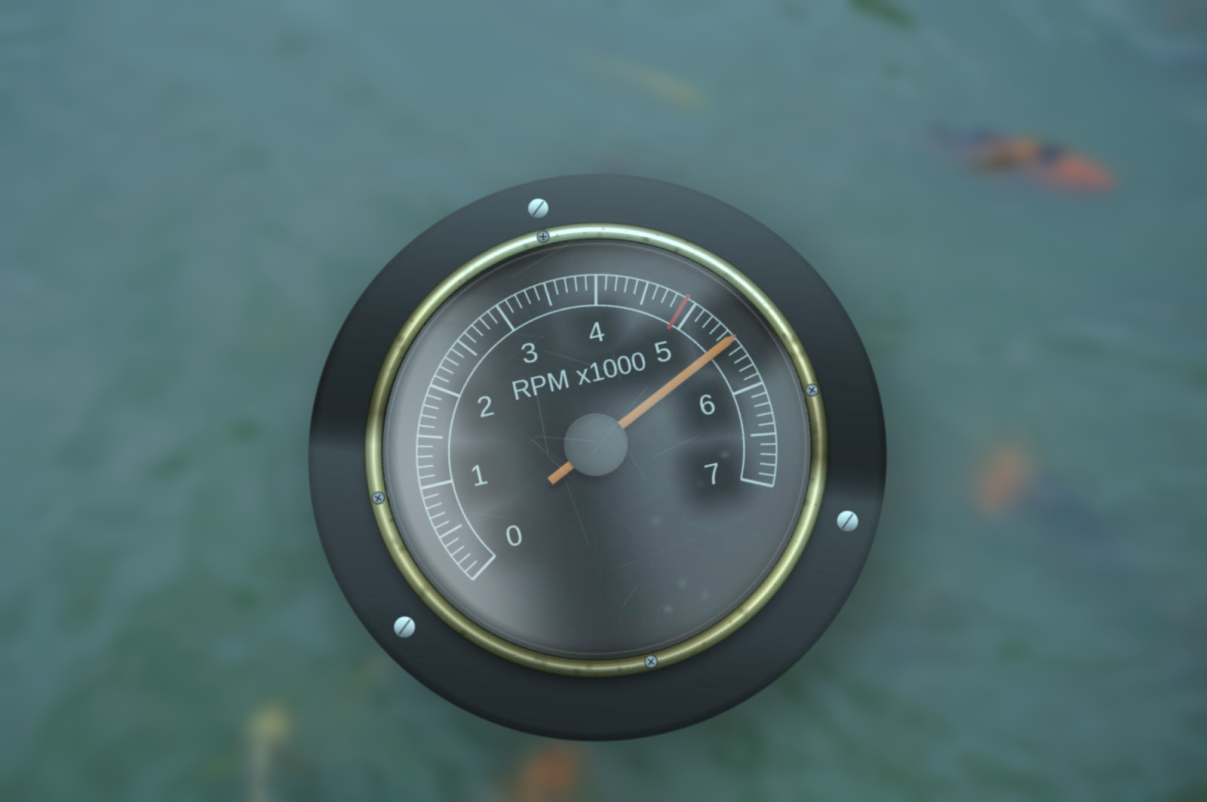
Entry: 5500 rpm
